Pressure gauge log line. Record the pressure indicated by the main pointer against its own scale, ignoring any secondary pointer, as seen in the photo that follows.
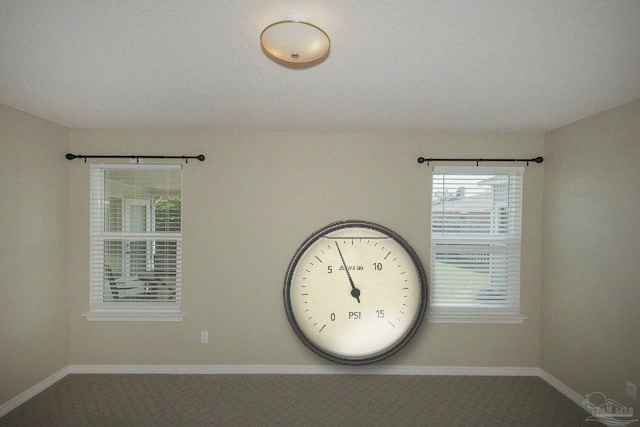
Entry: 6.5 psi
